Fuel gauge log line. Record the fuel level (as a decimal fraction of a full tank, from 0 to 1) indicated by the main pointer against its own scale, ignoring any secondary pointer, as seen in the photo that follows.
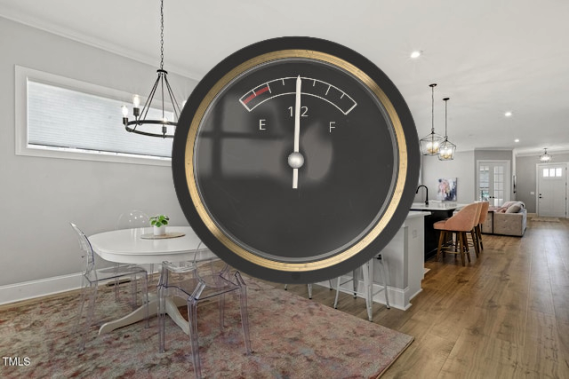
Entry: 0.5
